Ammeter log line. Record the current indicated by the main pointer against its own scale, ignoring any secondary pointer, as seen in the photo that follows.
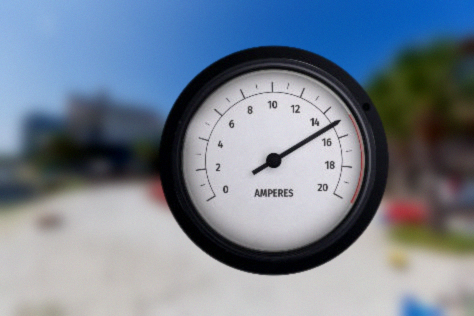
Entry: 15 A
